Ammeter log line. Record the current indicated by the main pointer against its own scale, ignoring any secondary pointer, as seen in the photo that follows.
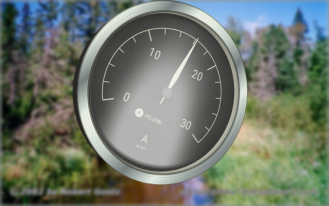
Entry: 16 A
